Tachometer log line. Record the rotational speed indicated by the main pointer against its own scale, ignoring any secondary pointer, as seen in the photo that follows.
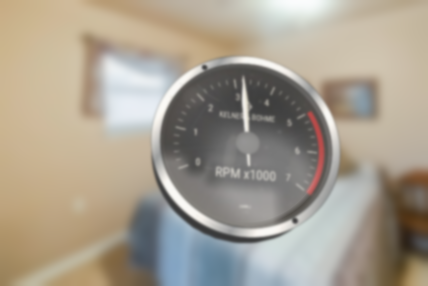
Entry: 3200 rpm
